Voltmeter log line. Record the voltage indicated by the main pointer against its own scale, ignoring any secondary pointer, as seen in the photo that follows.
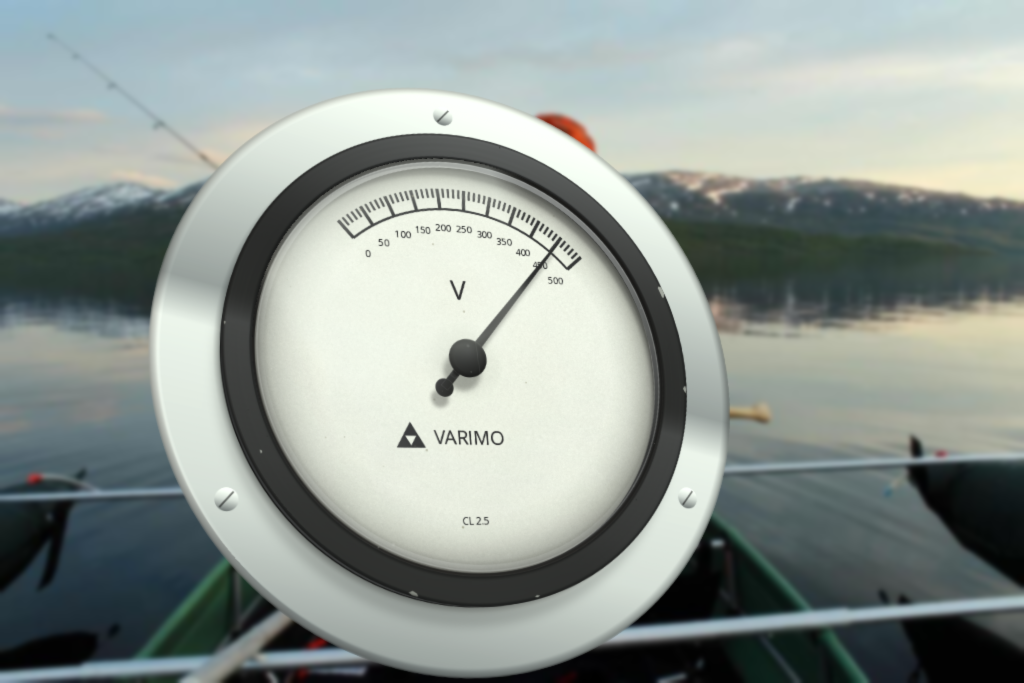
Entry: 450 V
